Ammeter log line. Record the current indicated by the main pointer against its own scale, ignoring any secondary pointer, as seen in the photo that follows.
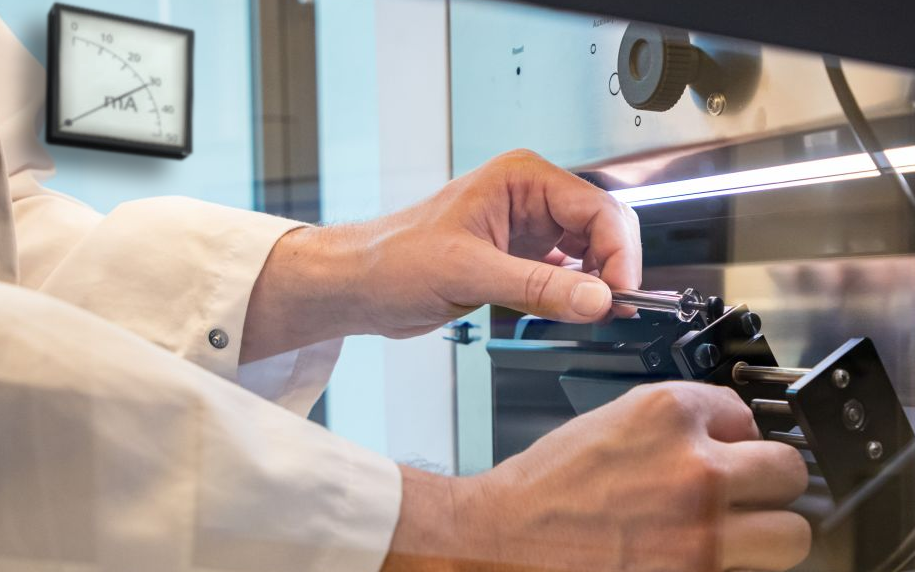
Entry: 30 mA
